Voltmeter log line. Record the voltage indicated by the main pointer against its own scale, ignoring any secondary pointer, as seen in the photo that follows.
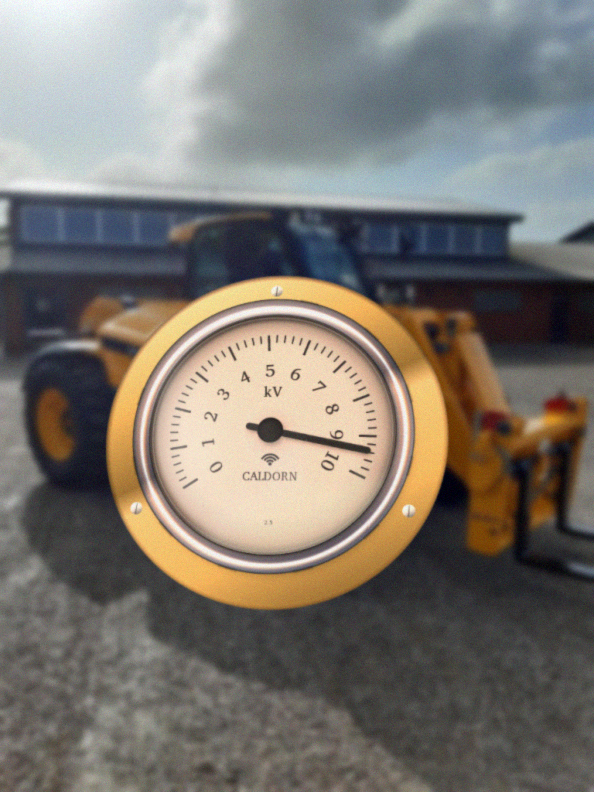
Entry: 9.4 kV
